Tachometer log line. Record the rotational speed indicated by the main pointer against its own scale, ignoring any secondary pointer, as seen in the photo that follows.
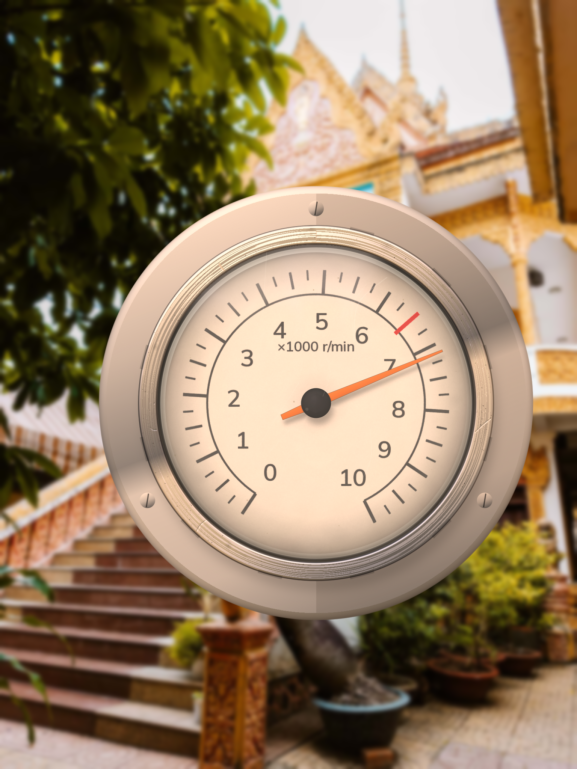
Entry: 7125 rpm
